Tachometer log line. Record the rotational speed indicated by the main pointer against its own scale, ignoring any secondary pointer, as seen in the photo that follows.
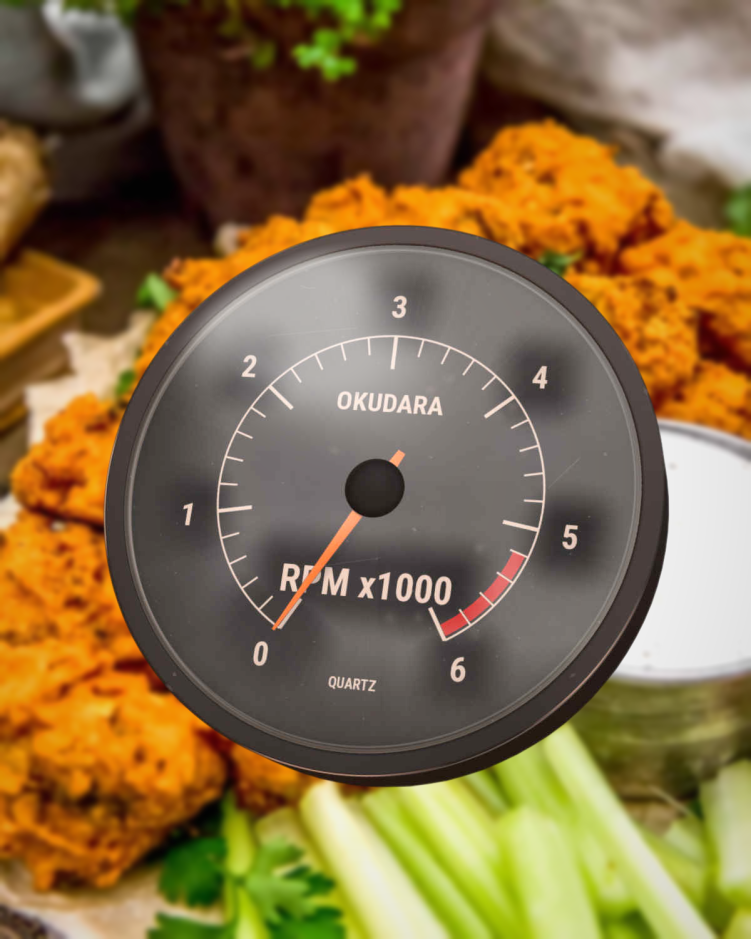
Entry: 0 rpm
